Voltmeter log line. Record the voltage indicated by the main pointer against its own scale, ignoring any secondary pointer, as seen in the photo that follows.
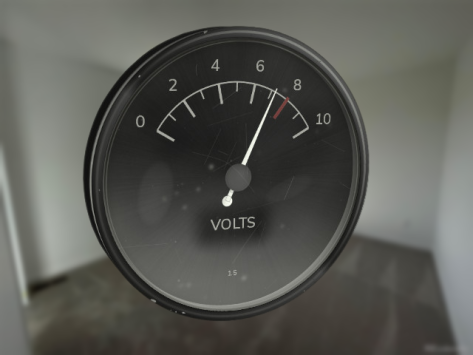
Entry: 7 V
